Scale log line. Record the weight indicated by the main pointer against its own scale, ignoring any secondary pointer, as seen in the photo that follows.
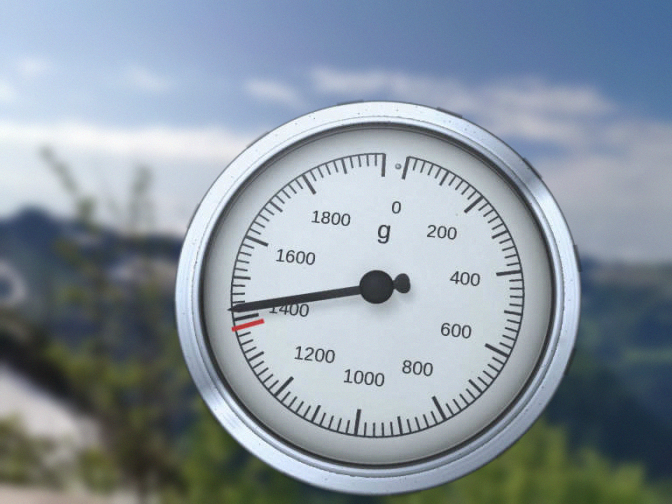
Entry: 1420 g
